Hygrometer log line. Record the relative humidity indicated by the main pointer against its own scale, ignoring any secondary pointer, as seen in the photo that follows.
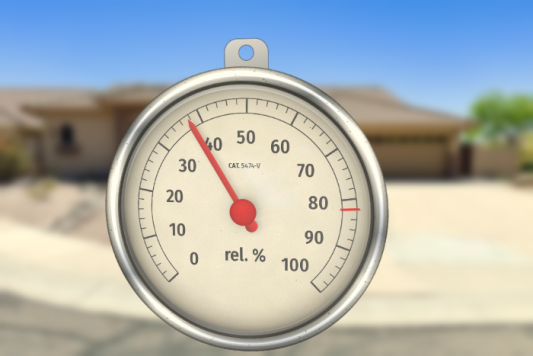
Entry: 38 %
